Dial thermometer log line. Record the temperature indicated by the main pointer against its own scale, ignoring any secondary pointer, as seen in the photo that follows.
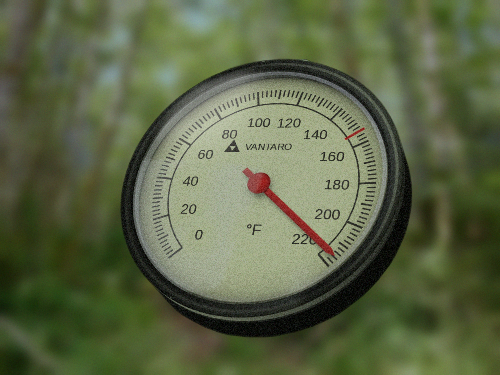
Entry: 216 °F
